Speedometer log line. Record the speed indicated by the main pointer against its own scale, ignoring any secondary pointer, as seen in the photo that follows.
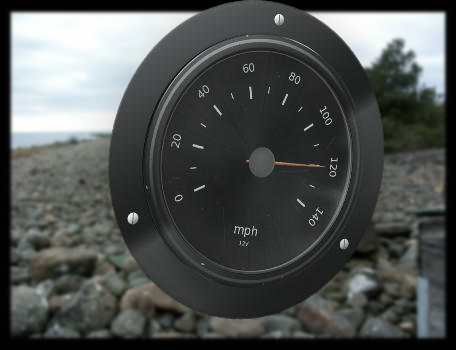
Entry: 120 mph
